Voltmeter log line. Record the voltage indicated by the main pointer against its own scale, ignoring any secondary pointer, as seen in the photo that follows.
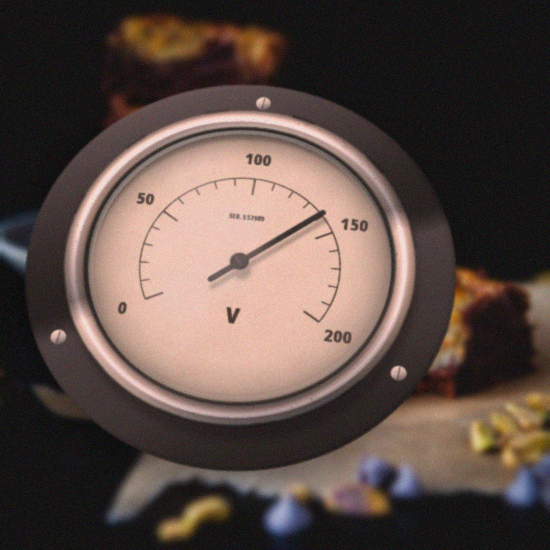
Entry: 140 V
